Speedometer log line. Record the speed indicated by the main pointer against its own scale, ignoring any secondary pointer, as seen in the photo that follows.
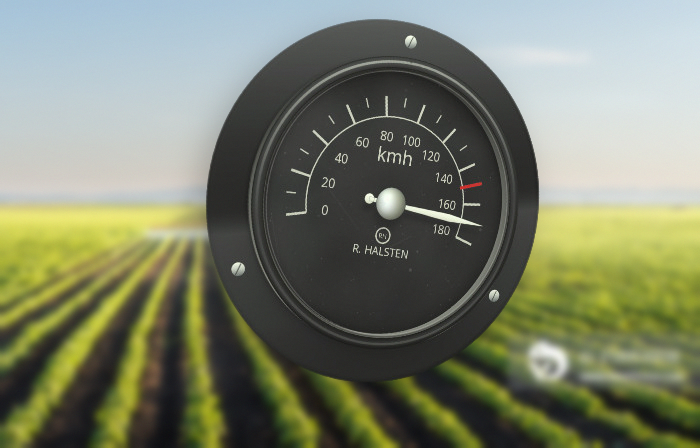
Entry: 170 km/h
